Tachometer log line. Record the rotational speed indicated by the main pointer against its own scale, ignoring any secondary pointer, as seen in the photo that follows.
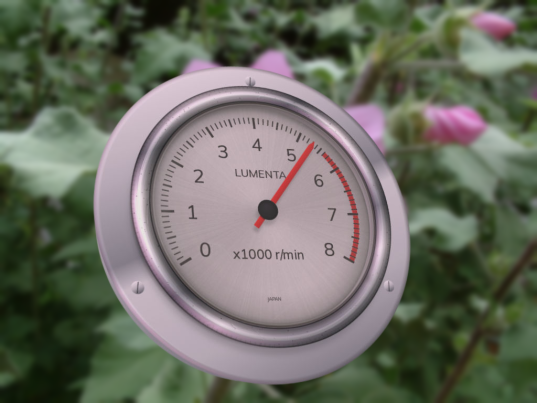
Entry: 5300 rpm
